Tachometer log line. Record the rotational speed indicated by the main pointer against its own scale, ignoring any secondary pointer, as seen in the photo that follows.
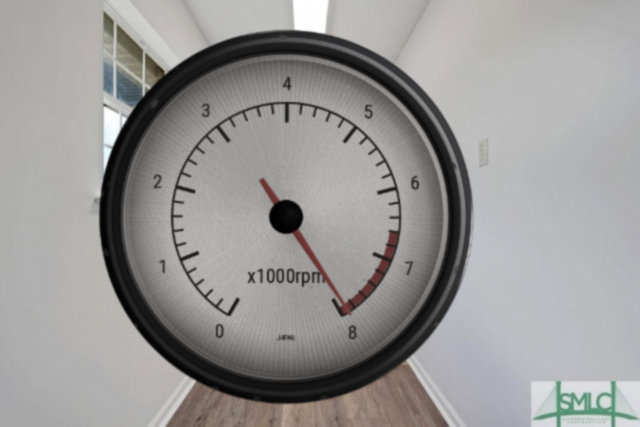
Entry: 7900 rpm
